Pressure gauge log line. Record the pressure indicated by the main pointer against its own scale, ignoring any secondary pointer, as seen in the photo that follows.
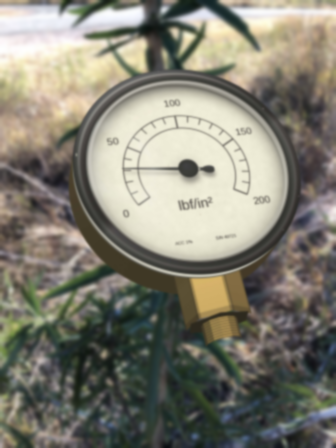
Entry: 30 psi
